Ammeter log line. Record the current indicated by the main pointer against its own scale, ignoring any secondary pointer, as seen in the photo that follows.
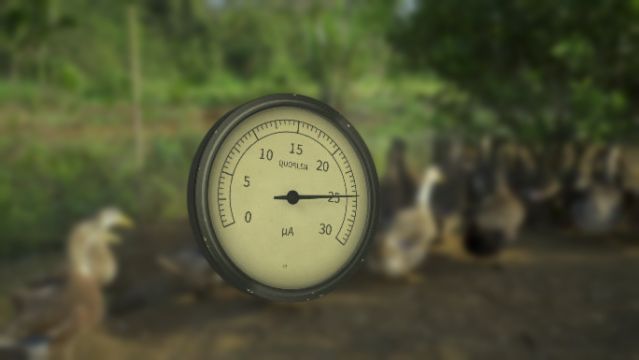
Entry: 25 µA
